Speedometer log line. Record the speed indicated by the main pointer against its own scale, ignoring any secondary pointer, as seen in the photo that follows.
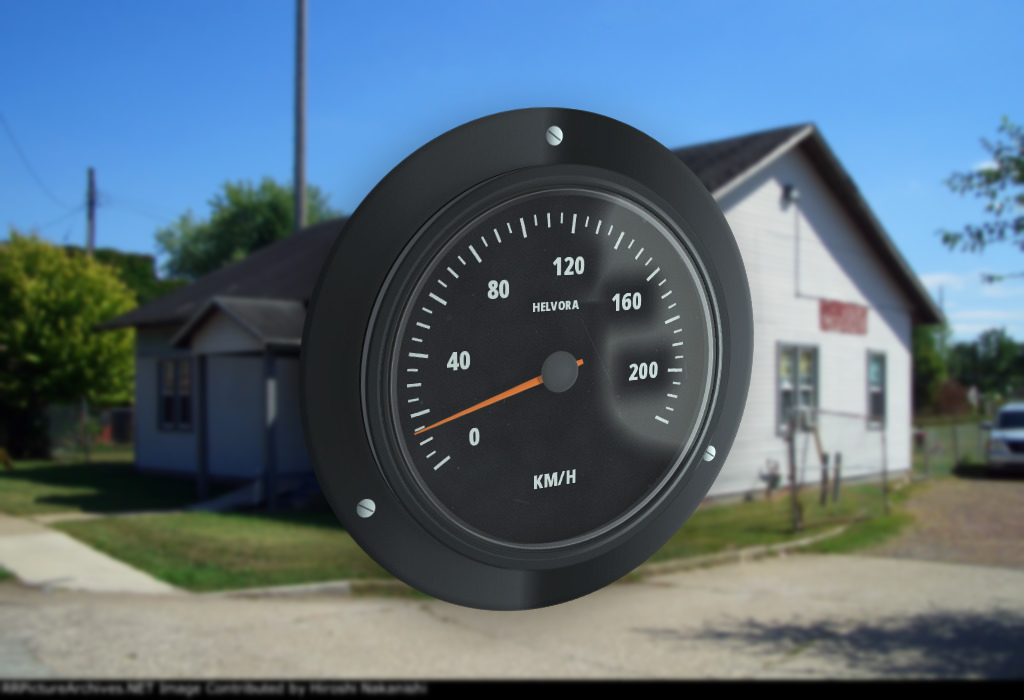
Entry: 15 km/h
